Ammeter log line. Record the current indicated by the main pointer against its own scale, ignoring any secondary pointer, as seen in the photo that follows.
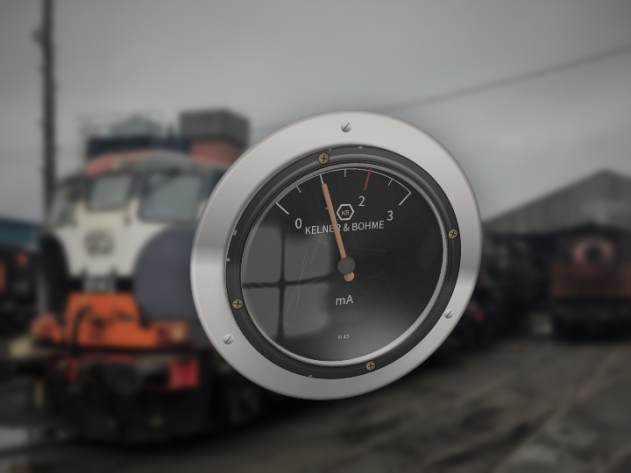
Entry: 1 mA
